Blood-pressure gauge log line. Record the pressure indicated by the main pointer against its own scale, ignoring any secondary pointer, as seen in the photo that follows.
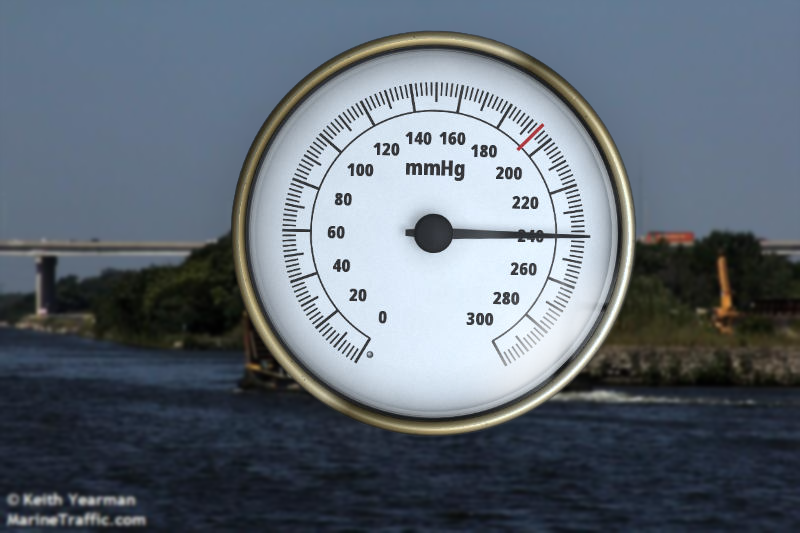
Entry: 240 mmHg
